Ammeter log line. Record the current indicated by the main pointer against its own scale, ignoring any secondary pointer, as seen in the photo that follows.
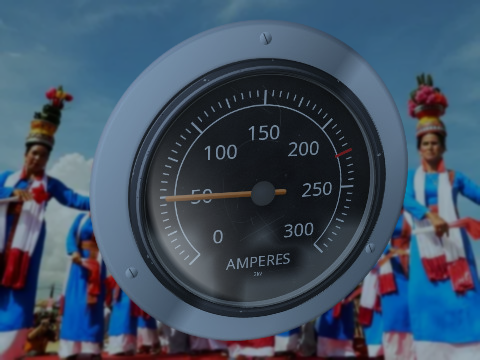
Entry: 50 A
